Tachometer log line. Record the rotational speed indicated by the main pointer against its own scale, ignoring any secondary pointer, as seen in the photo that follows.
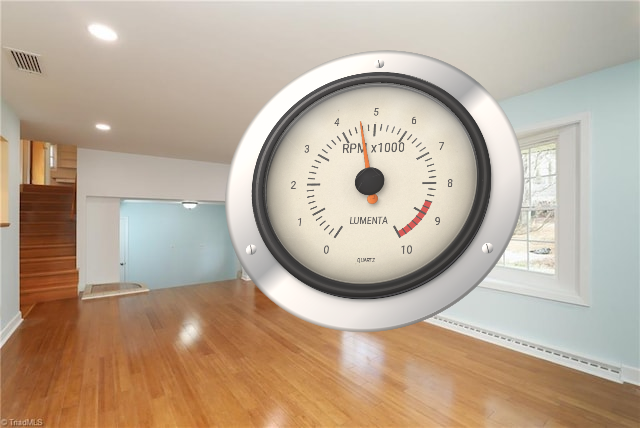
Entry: 4600 rpm
